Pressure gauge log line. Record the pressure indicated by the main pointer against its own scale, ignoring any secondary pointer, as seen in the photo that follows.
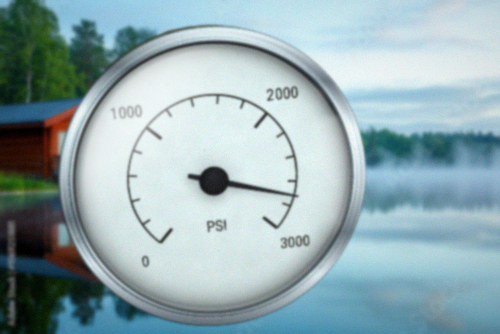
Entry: 2700 psi
